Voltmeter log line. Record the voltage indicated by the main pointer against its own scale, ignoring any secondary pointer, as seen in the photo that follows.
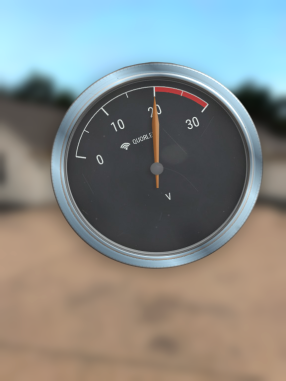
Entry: 20 V
